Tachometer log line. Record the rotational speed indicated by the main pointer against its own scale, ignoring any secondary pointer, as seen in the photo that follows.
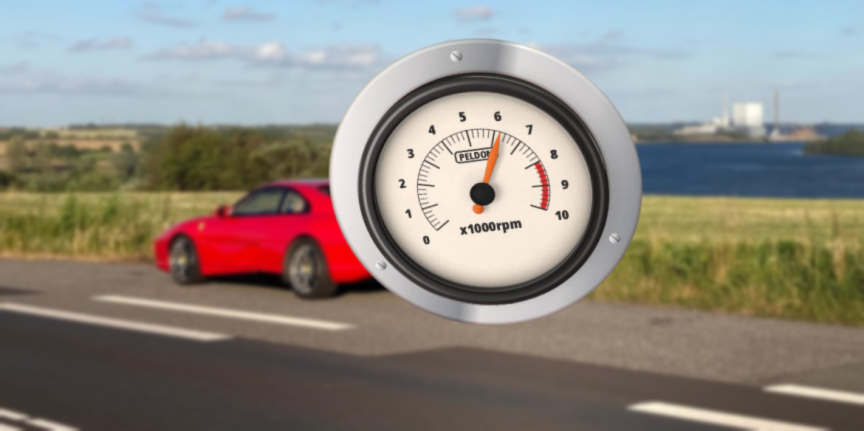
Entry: 6200 rpm
